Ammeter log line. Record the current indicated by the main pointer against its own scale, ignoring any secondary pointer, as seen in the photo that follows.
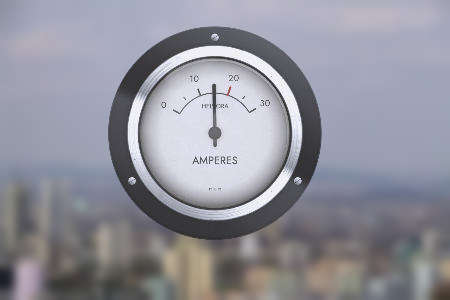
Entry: 15 A
